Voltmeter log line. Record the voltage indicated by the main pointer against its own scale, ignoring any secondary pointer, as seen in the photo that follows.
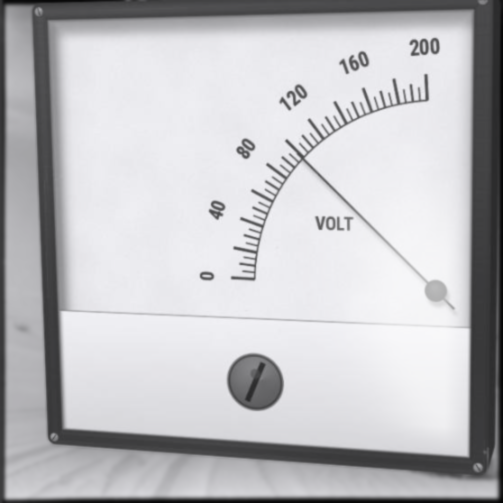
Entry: 100 V
